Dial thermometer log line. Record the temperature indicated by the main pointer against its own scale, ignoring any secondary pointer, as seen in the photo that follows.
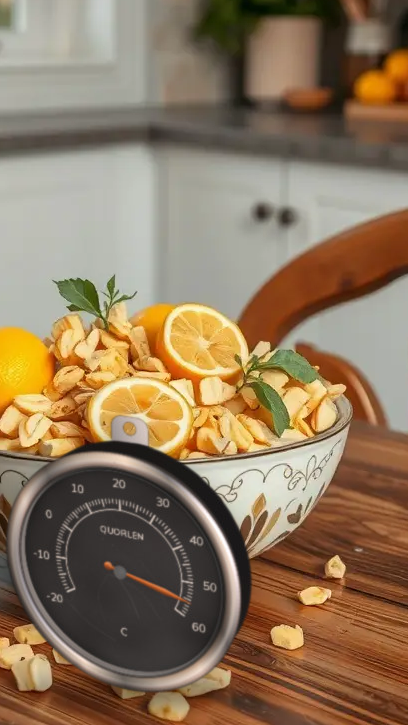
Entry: 55 °C
